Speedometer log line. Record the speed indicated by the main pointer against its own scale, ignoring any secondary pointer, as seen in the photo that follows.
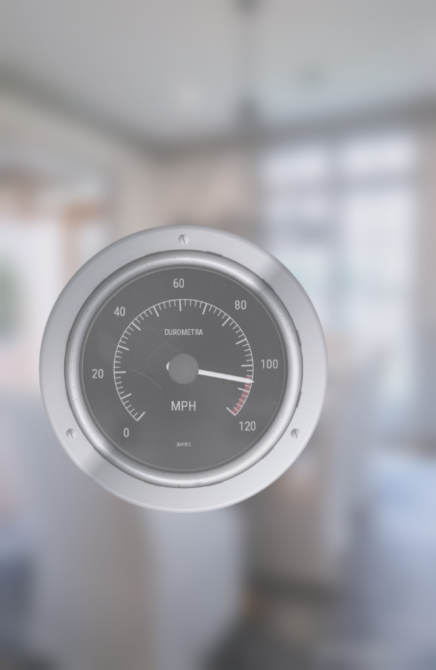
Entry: 106 mph
